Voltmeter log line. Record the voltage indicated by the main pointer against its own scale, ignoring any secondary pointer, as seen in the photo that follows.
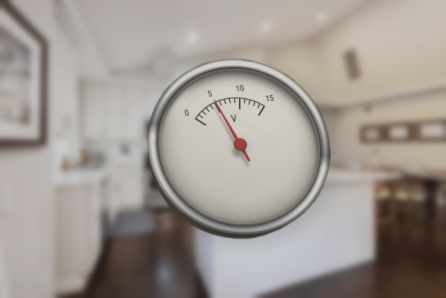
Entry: 5 V
